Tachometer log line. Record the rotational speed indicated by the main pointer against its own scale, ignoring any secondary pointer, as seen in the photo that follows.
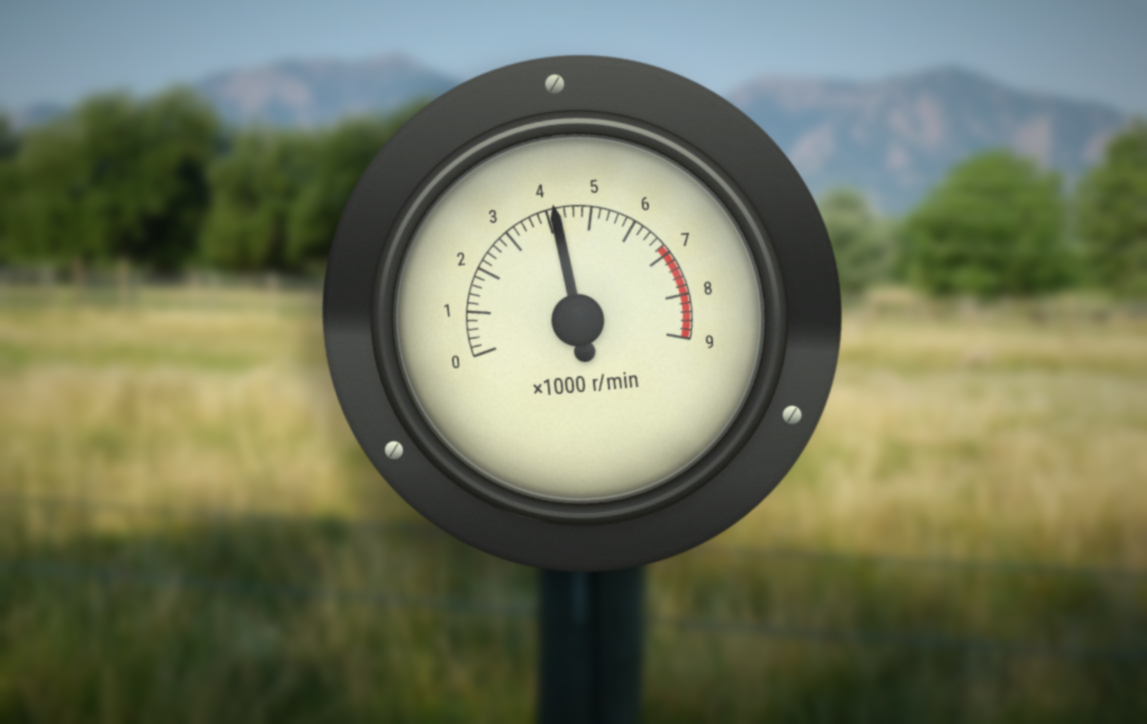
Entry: 4200 rpm
